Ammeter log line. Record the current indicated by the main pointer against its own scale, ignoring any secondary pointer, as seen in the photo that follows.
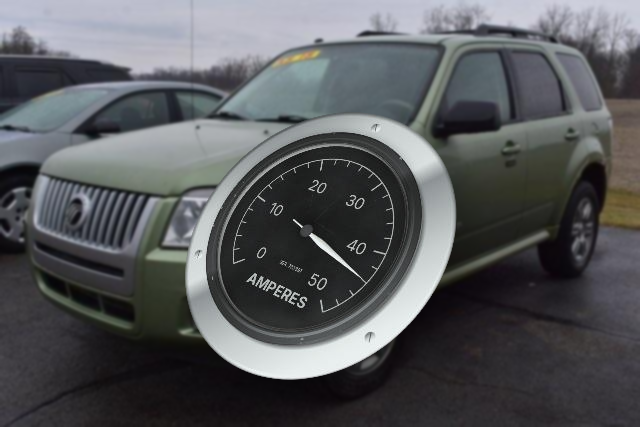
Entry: 44 A
